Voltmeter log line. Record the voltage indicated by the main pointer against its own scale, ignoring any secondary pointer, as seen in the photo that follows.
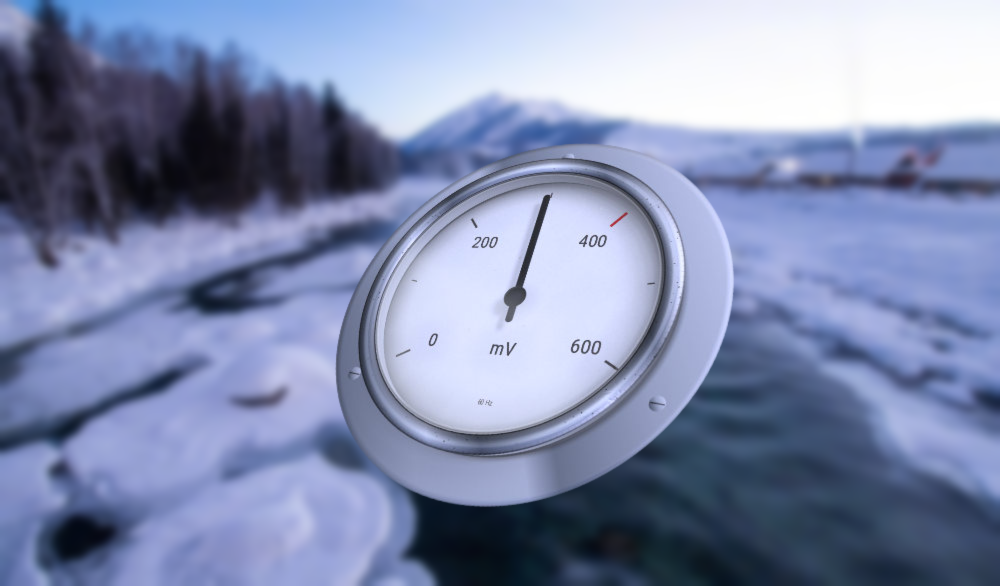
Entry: 300 mV
